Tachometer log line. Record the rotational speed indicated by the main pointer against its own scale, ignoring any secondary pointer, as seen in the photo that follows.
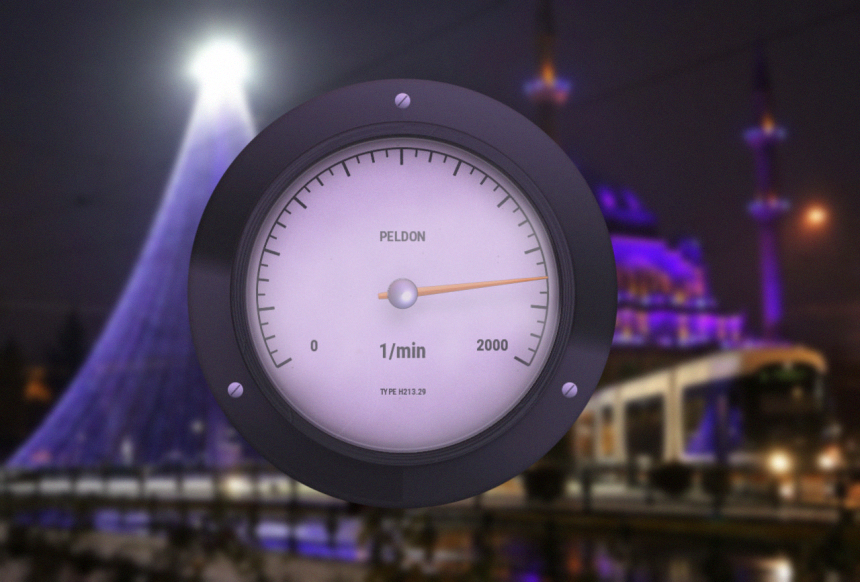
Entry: 1700 rpm
